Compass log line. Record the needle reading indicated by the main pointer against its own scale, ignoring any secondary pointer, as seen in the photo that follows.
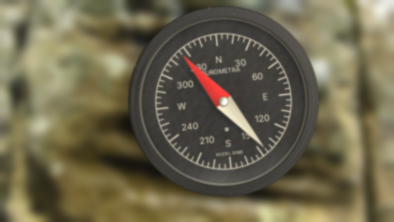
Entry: 325 °
